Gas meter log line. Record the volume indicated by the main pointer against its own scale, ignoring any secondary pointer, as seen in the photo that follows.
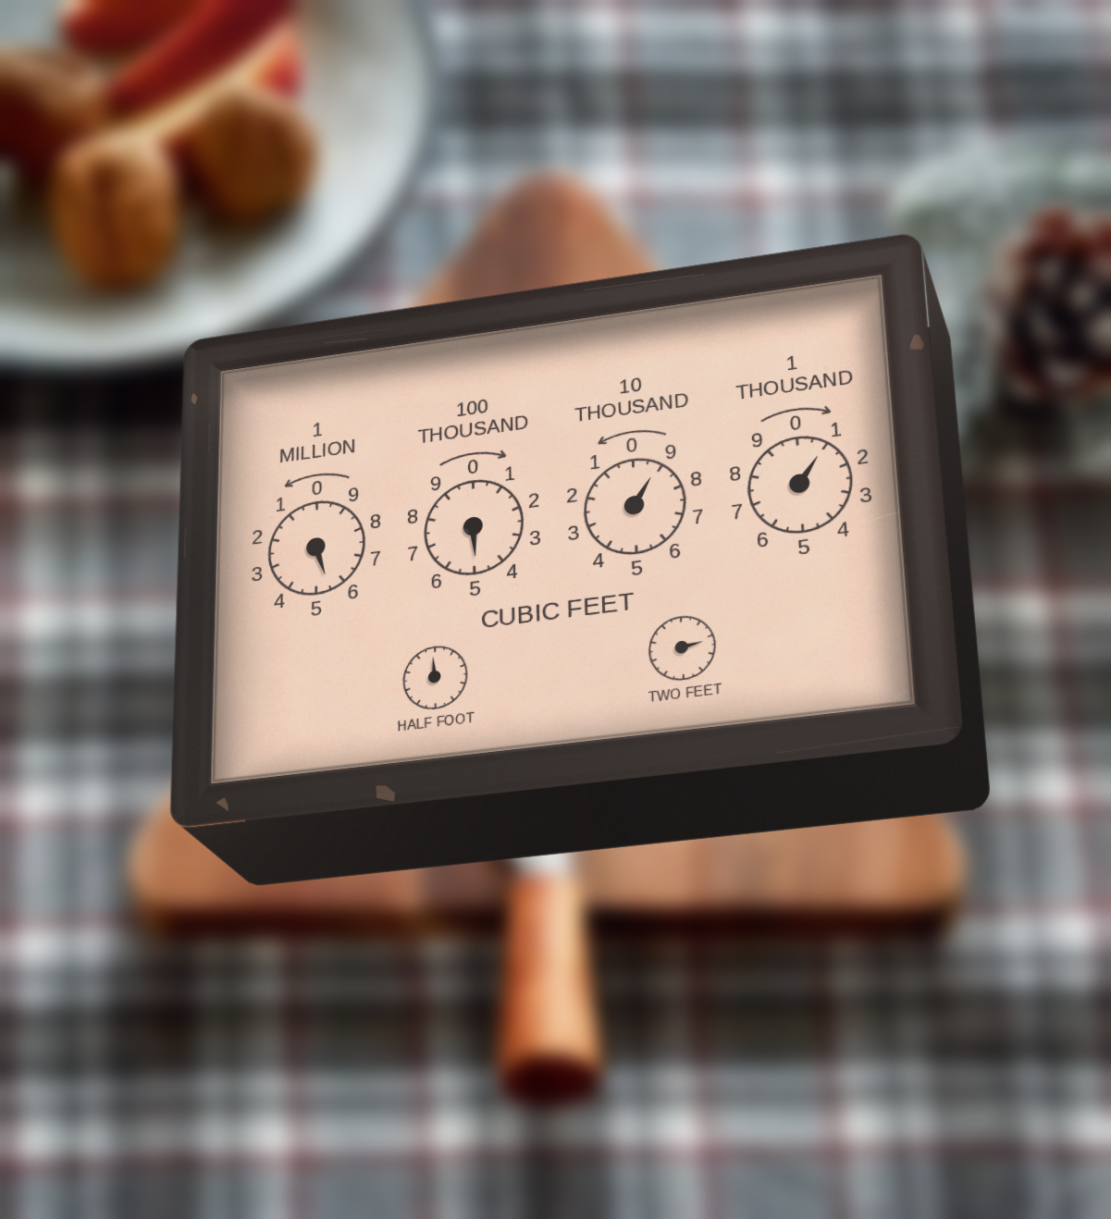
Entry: 549100 ft³
